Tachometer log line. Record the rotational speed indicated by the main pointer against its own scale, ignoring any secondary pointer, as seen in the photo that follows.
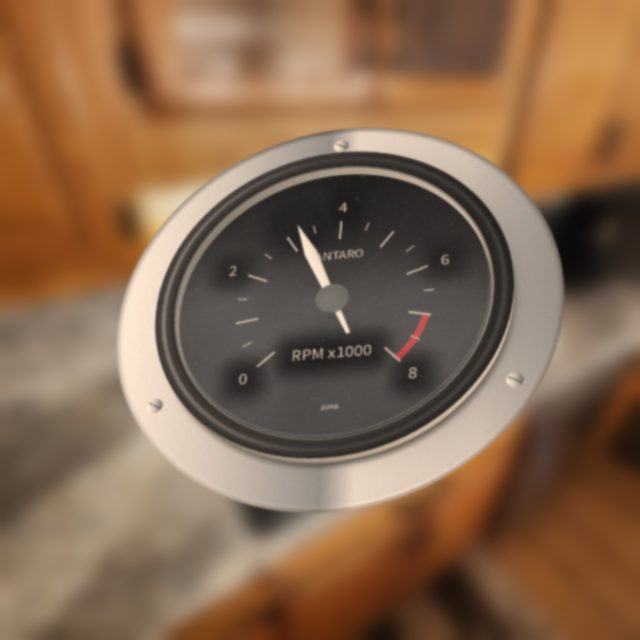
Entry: 3250 rpm
